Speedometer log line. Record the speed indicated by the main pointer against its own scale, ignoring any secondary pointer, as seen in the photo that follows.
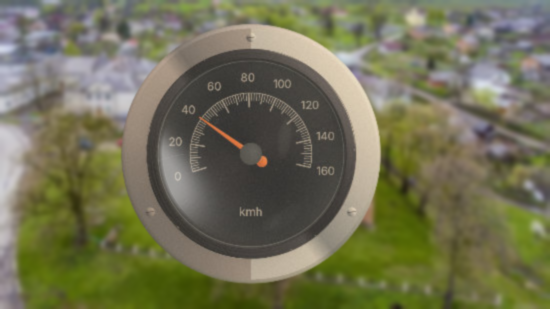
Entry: 40 km/h
